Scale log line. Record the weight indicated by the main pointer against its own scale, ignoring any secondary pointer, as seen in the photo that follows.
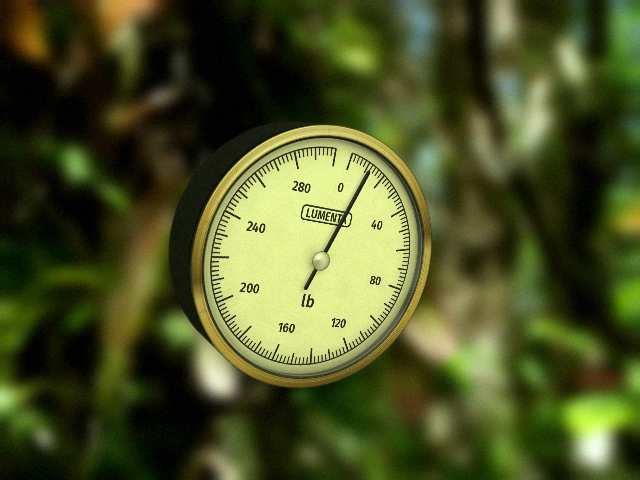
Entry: 10 lb
